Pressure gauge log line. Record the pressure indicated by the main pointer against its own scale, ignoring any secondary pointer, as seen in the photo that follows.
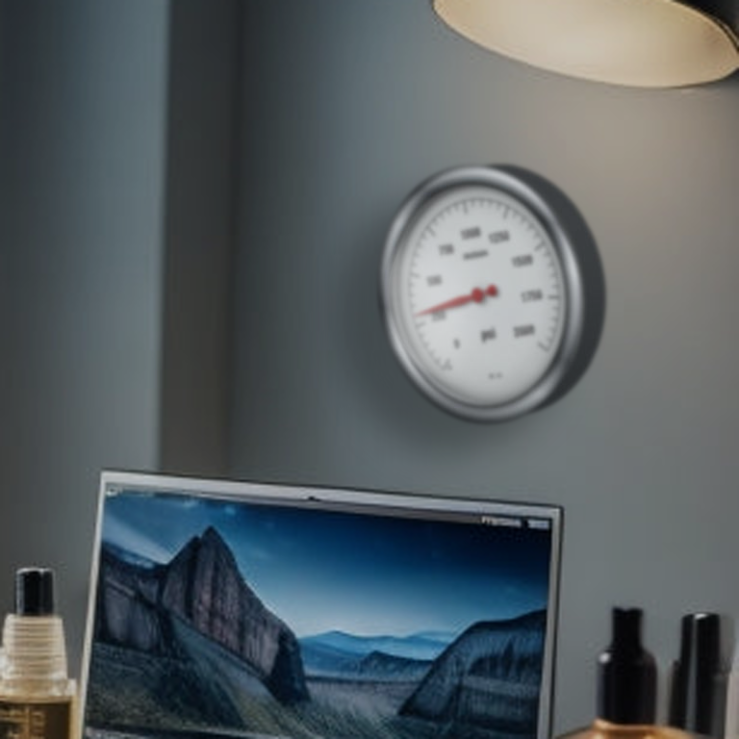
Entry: 300 psi
